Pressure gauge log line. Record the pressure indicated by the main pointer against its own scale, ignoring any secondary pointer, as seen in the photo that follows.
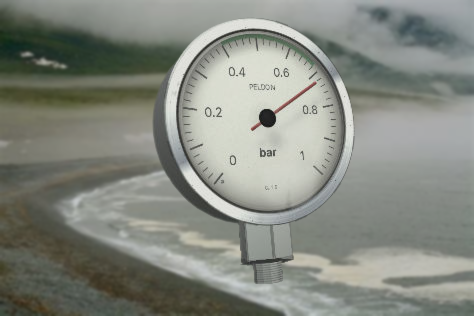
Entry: 0.72 bar
